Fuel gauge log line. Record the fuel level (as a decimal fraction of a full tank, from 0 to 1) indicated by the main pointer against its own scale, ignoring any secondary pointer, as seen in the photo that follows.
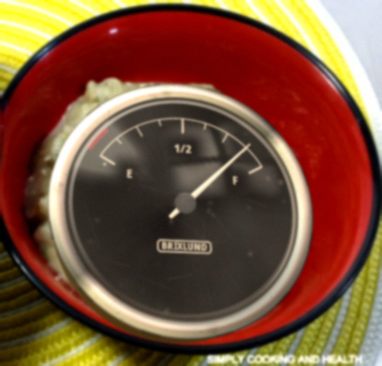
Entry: 0.875
